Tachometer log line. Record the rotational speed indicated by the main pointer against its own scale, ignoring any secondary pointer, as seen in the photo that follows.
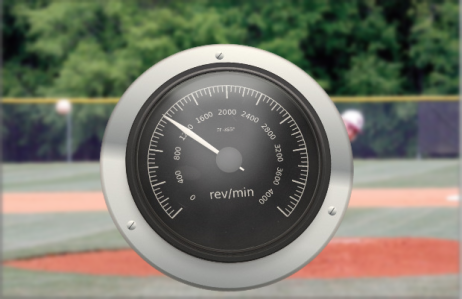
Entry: 1200 rpm
